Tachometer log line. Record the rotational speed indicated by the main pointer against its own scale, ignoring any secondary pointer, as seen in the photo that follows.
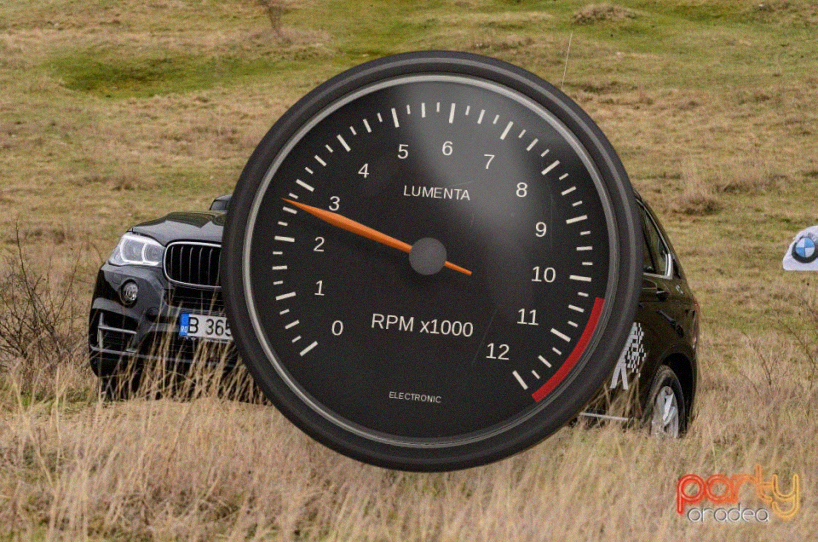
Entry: 2625 rpm
